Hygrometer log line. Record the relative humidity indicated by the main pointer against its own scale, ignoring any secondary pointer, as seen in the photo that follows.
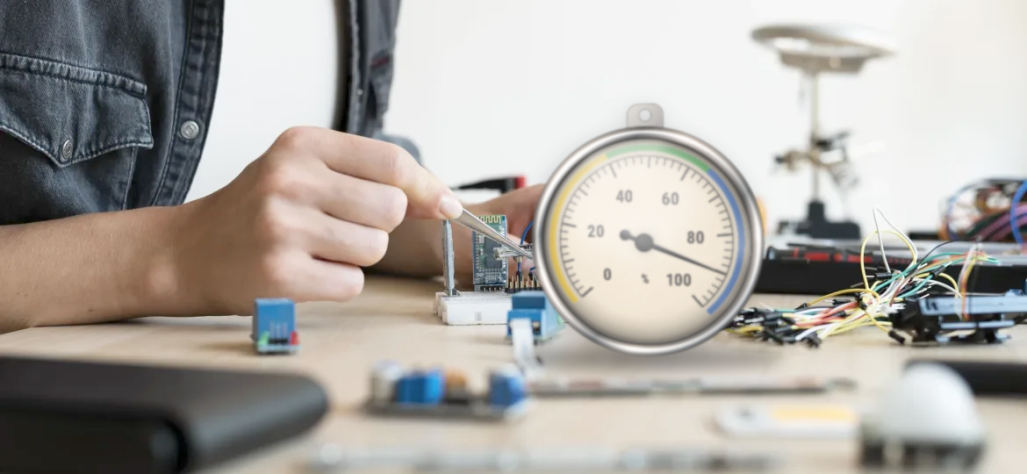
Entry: 90 %
